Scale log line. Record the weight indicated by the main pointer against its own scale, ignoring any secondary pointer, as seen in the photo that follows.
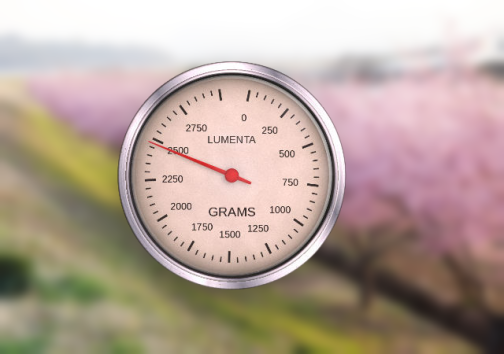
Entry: 2475 g
